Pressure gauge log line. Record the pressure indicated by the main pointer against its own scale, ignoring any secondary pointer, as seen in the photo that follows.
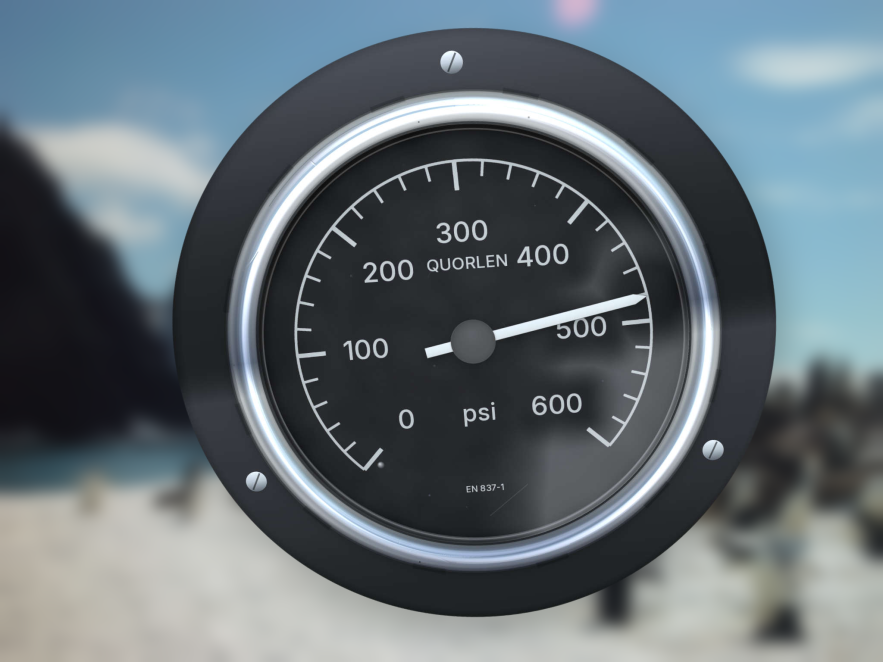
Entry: 480 psi
